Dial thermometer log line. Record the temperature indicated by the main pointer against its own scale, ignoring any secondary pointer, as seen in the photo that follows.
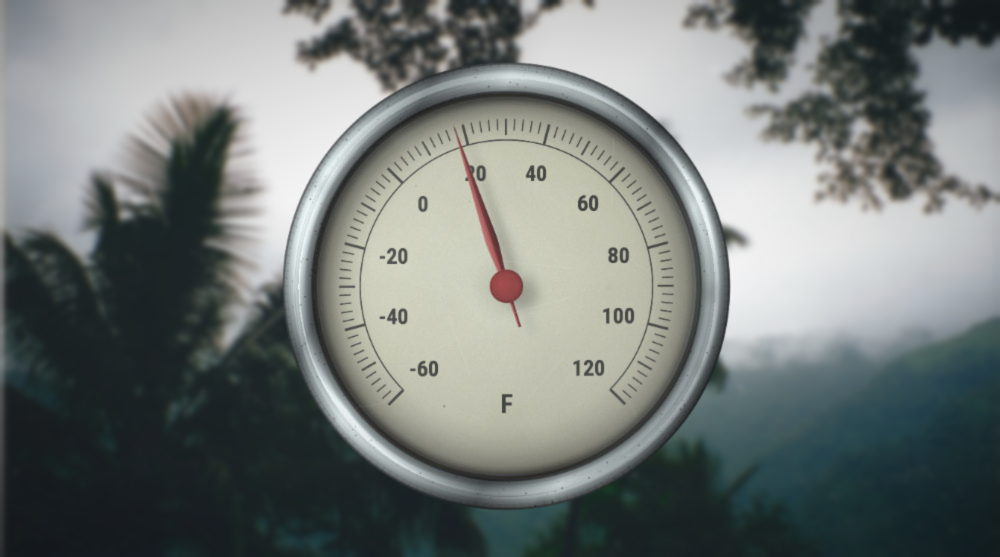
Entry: 18 °F
